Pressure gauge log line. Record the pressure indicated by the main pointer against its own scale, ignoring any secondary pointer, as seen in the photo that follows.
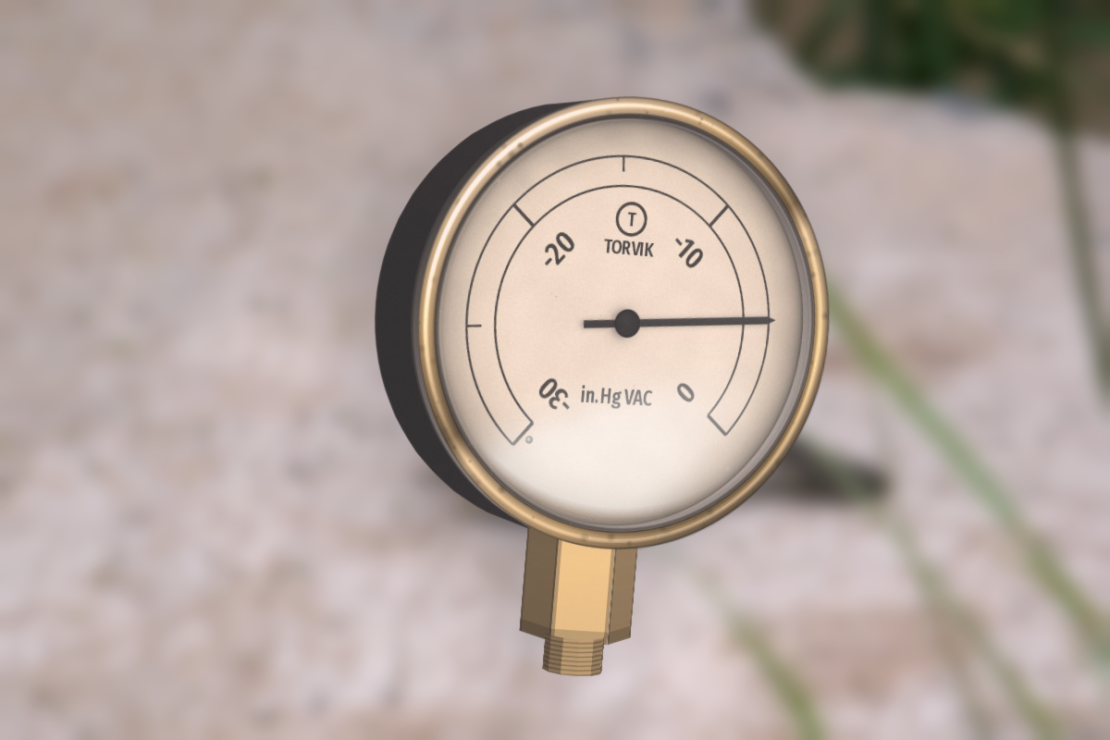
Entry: -5 inHg
